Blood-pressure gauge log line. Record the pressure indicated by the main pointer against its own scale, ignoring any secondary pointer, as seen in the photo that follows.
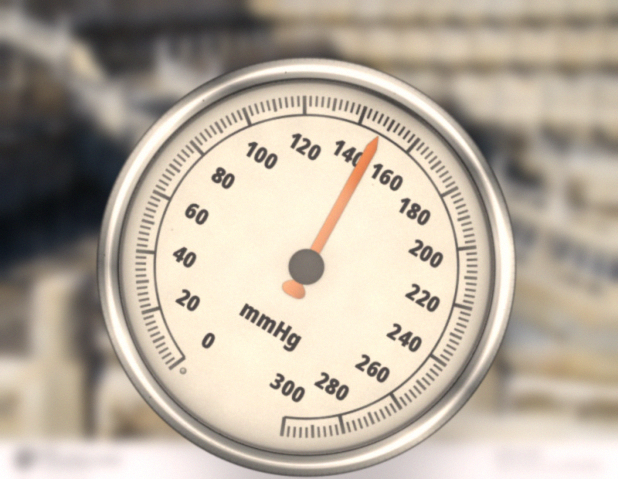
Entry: 148 mmHg
